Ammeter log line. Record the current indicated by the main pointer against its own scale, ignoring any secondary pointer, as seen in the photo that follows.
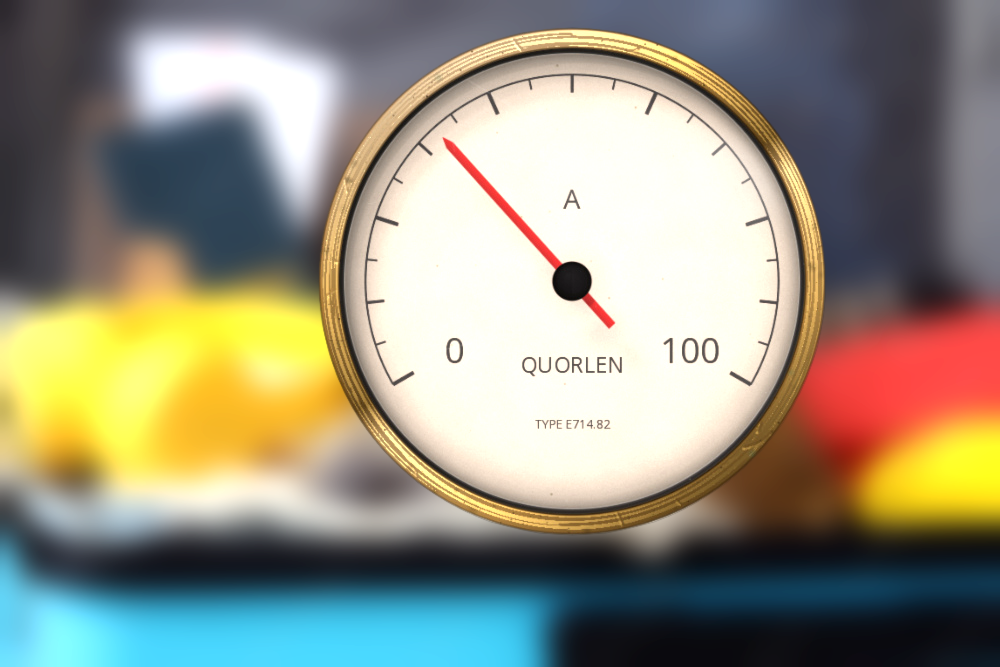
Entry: 32.5 A
